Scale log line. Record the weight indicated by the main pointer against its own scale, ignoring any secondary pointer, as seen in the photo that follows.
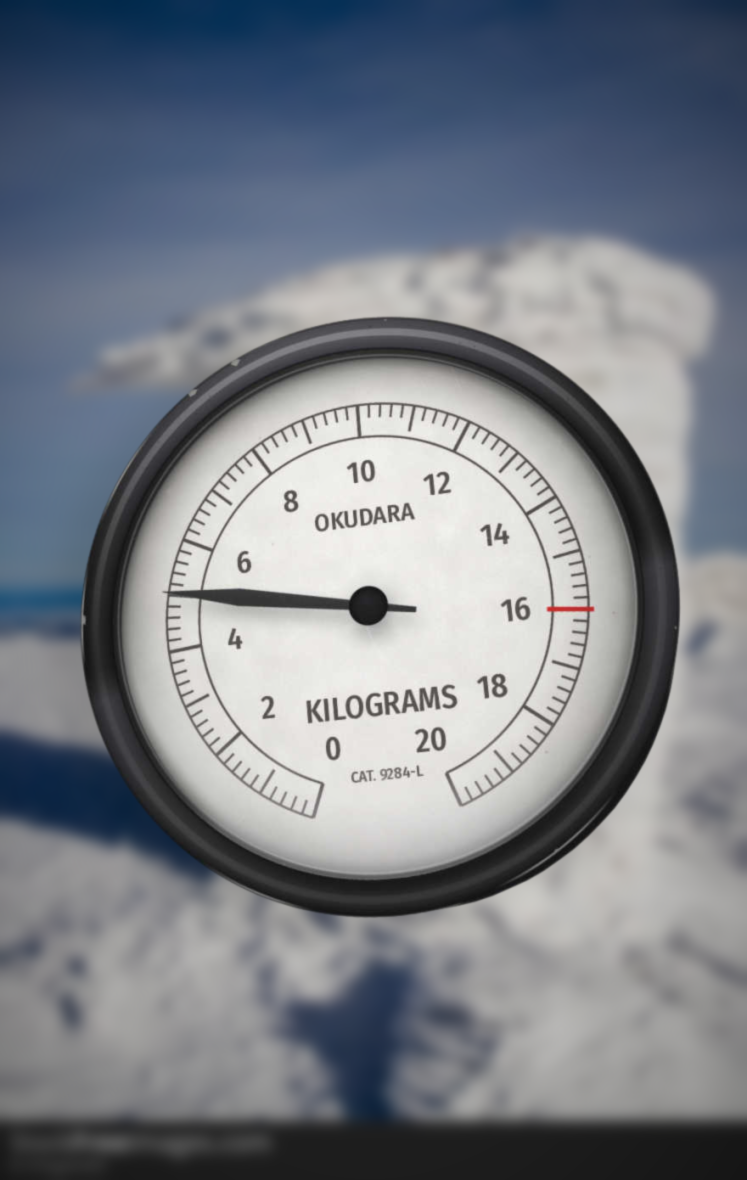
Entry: 5 kg
